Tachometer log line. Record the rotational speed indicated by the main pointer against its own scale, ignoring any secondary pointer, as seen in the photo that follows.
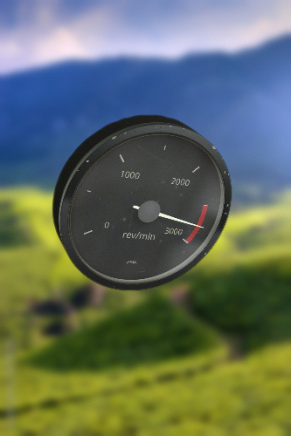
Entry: 2750 rpm
